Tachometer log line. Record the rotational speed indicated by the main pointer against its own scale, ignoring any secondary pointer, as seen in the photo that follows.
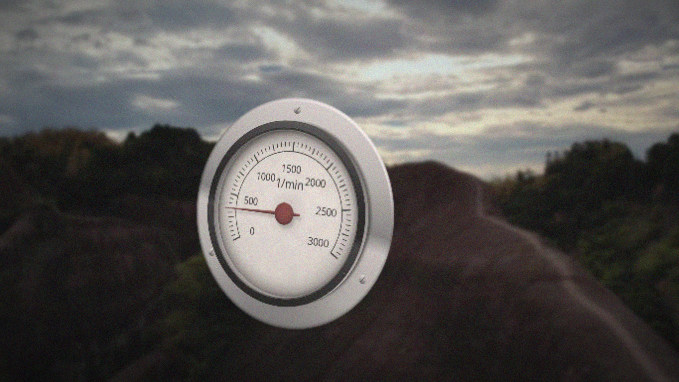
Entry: 350 rpm
